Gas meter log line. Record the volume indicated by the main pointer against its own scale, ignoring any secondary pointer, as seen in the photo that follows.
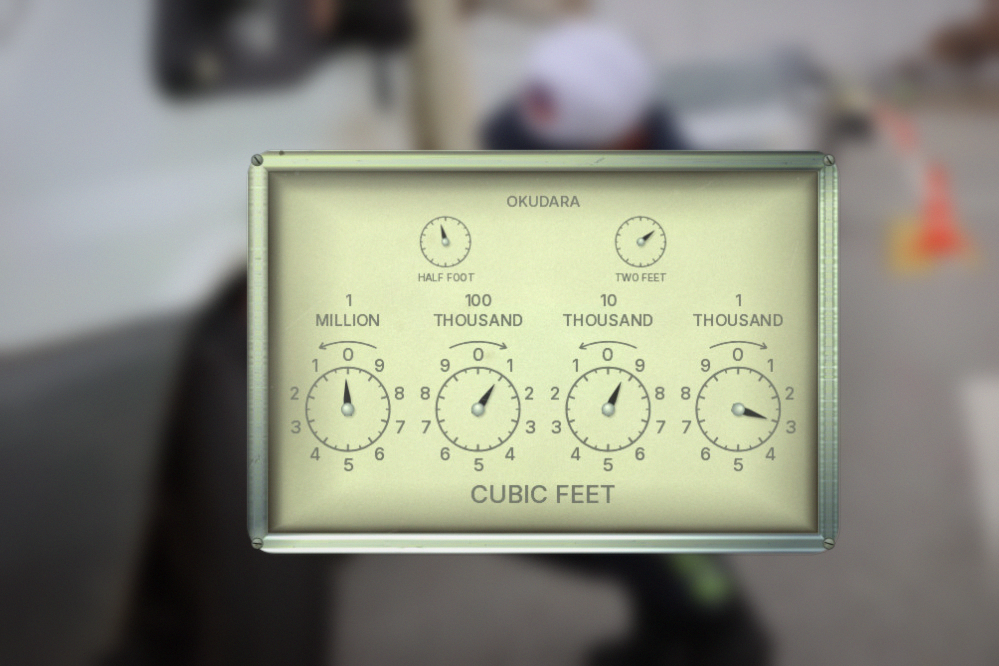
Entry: 9300 ft³
